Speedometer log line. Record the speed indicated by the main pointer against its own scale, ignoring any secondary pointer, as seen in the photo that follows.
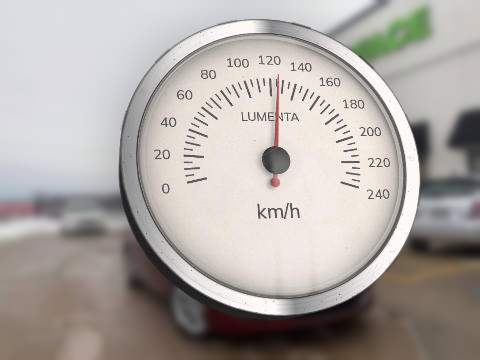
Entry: 125 km/h
